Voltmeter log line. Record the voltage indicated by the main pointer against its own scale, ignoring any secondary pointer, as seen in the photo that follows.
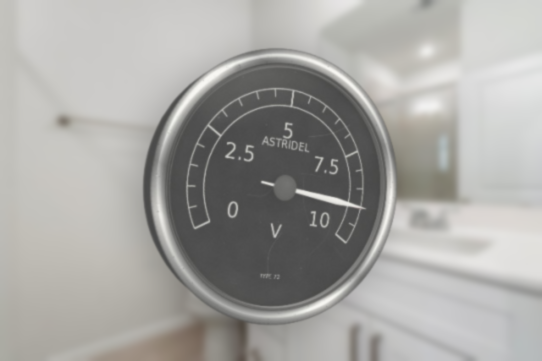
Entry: 9 V
